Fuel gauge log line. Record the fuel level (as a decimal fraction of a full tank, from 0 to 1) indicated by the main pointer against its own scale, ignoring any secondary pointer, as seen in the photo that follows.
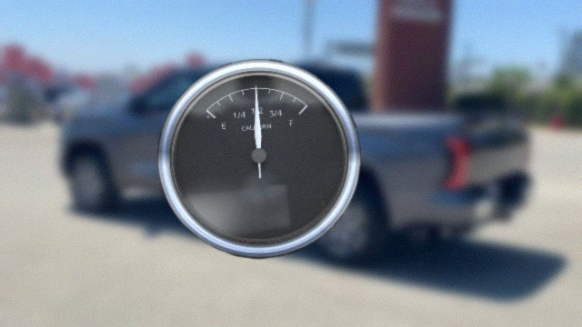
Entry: 0.5
